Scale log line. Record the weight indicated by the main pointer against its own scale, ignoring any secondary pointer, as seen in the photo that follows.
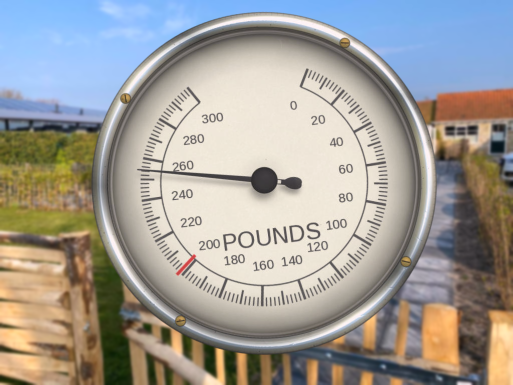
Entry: 254 lb
